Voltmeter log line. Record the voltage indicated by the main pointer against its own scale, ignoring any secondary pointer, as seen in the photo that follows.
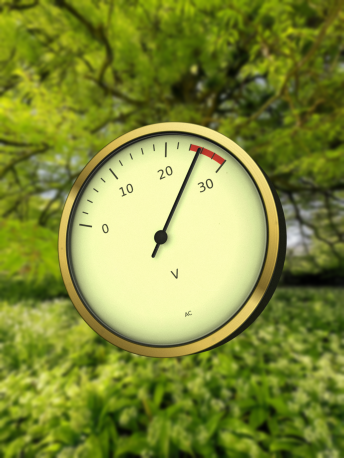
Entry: 26 V
